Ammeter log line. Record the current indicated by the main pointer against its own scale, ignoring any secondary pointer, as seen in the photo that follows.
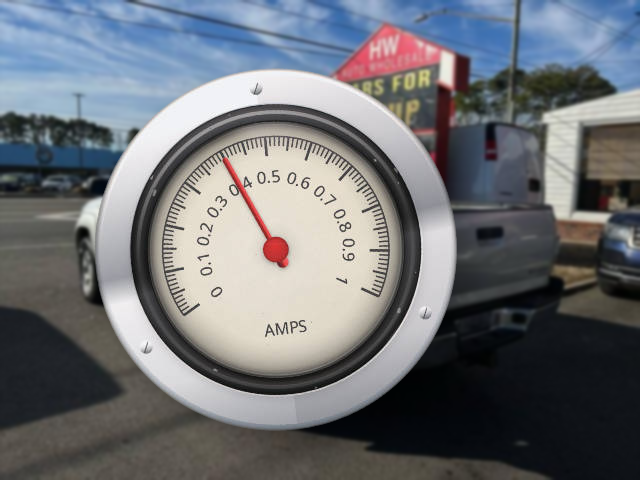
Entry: 0.4 A
